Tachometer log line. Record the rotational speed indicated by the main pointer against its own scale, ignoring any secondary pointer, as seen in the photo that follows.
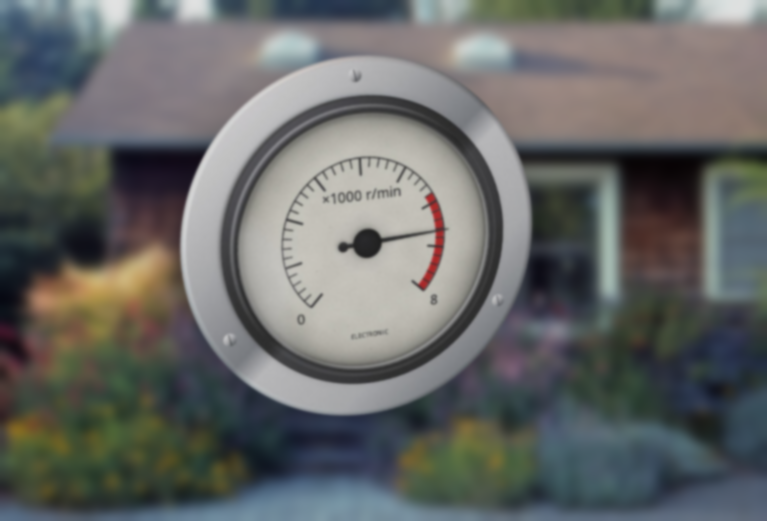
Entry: 6600 rpm
